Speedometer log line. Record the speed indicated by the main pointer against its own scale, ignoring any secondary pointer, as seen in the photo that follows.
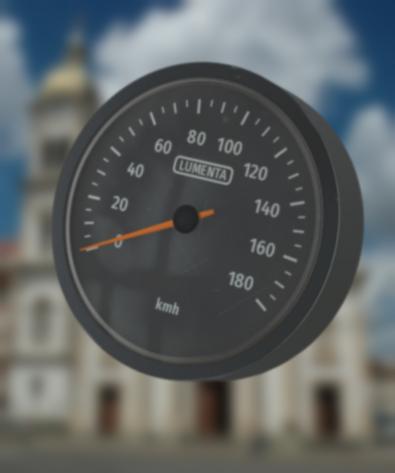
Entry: 0 km/h
